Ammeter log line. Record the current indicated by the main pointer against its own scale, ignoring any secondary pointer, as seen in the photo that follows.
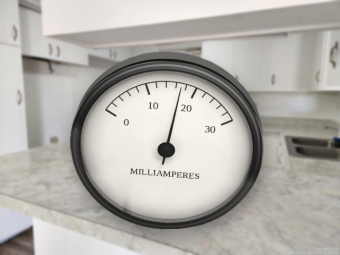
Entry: 17 mA
